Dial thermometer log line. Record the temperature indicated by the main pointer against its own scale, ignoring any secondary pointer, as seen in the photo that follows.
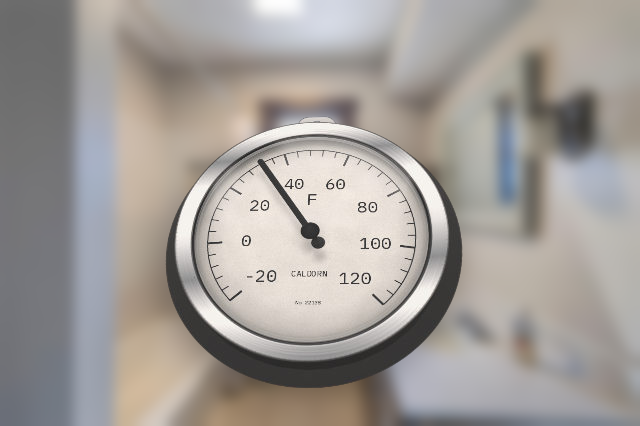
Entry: 32 °F
